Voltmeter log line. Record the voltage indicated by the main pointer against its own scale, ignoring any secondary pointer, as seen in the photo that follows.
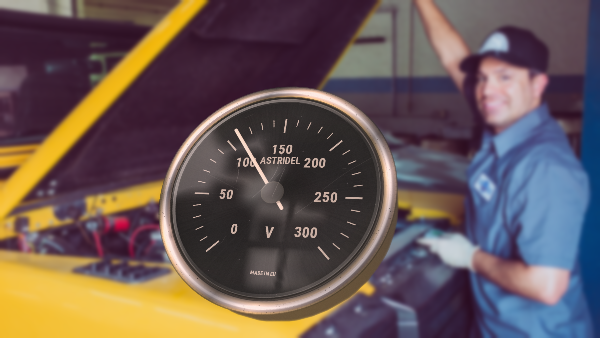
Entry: 110 V
